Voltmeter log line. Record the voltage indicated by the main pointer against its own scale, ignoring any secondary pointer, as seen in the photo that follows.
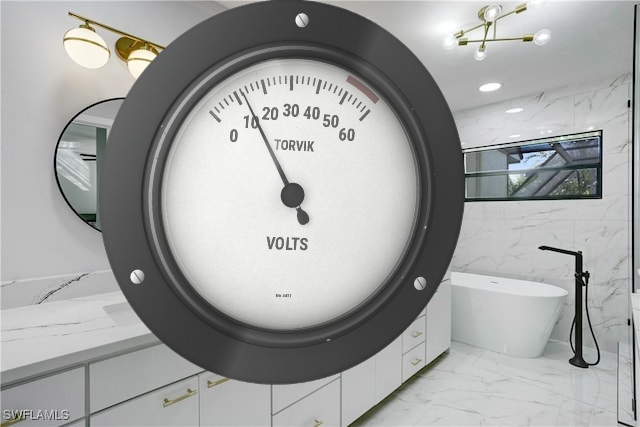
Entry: 12 V
